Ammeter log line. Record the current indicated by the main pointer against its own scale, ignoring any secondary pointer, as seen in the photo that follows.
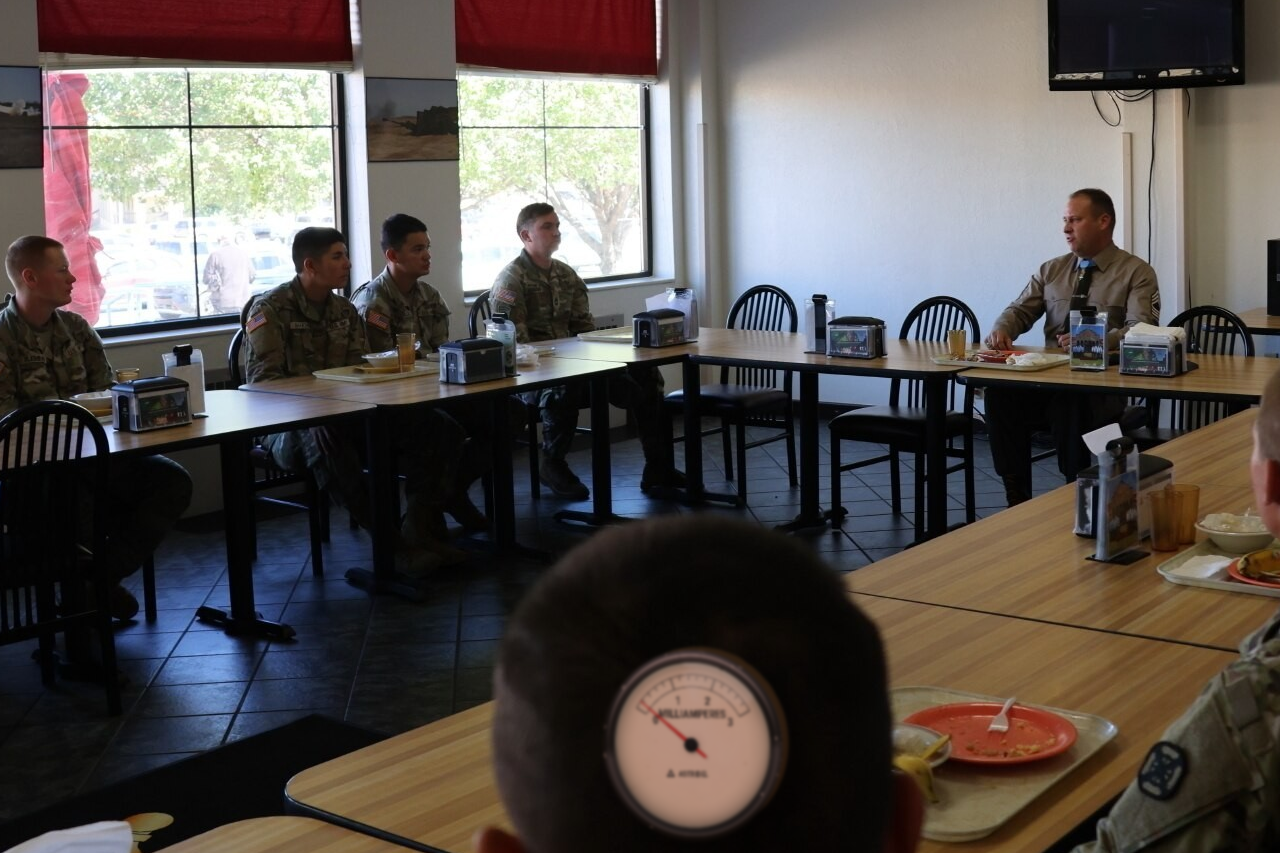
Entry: 0.2 mA
